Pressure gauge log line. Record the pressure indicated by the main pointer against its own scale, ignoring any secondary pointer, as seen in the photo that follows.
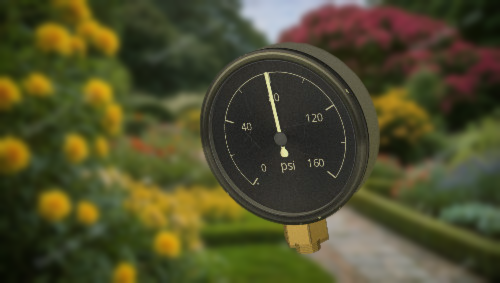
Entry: 80 psi
